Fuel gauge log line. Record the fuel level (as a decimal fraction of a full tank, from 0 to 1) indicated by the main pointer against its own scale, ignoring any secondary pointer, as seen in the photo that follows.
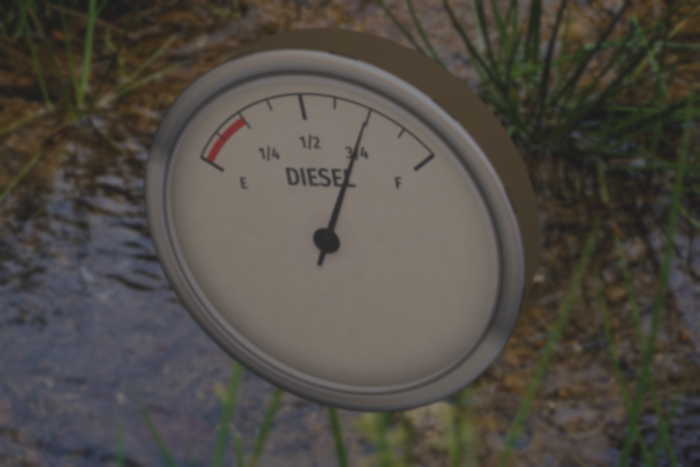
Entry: 0.75
